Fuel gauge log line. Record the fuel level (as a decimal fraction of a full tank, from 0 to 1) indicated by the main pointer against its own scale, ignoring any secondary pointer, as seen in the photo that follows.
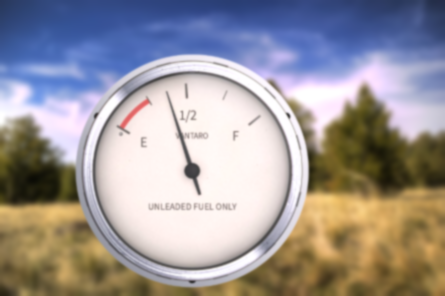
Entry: 0.375
